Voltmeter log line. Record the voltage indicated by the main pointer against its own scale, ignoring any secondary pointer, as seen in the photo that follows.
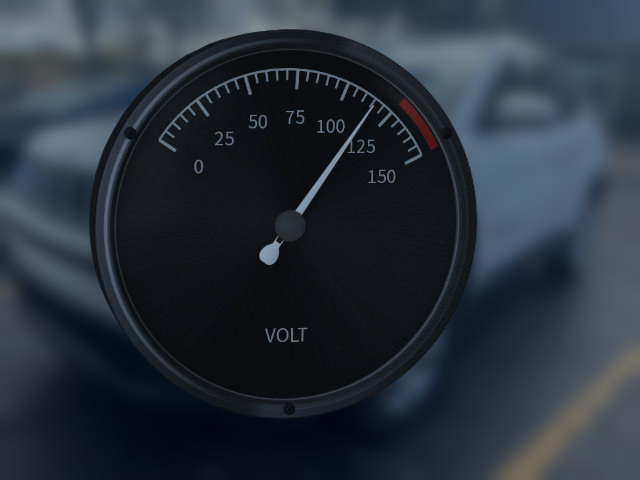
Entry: 115 V
